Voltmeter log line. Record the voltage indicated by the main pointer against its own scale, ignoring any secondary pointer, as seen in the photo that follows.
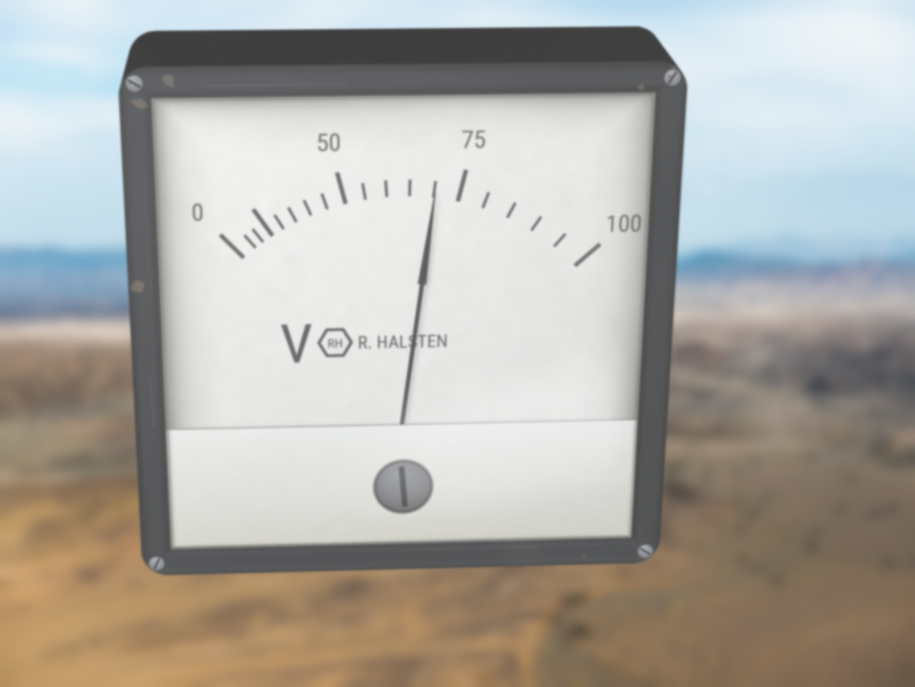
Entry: 70 V
